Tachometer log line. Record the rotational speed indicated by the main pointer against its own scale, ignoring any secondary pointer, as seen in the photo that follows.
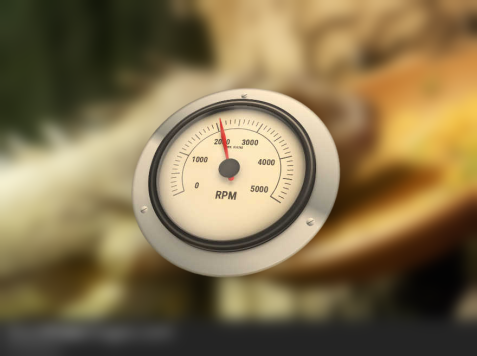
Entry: 2100 rpm
